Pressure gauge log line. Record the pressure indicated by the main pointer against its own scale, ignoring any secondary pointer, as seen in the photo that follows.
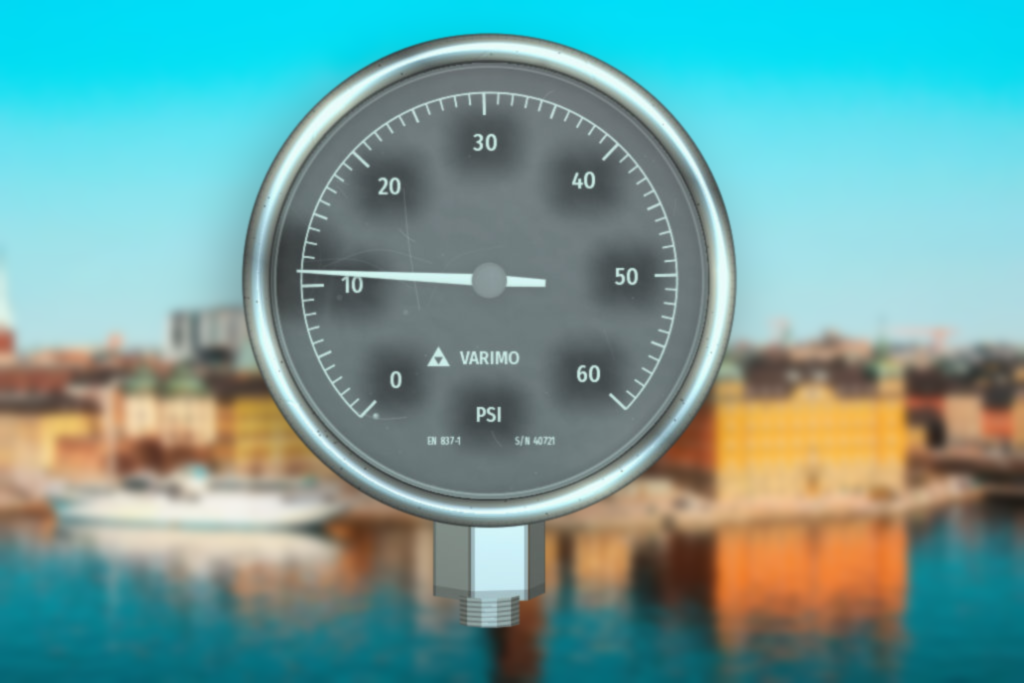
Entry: 11 psi
